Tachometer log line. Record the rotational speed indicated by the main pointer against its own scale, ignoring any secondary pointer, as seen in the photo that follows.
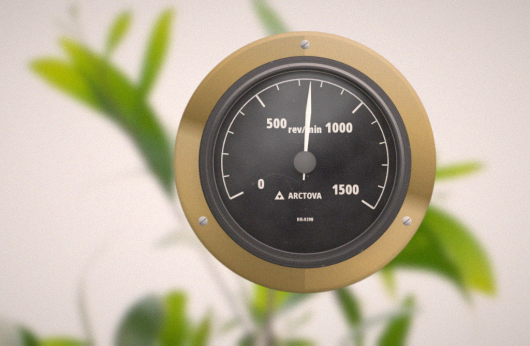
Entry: 750 rpm
